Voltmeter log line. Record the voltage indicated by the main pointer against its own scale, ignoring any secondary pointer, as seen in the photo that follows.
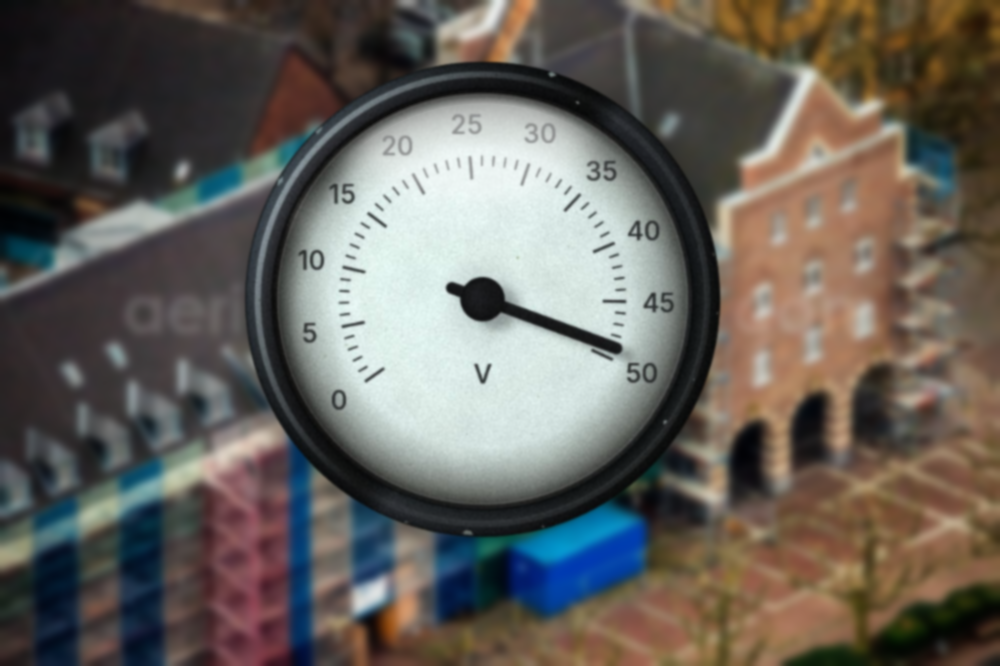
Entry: 49 V
